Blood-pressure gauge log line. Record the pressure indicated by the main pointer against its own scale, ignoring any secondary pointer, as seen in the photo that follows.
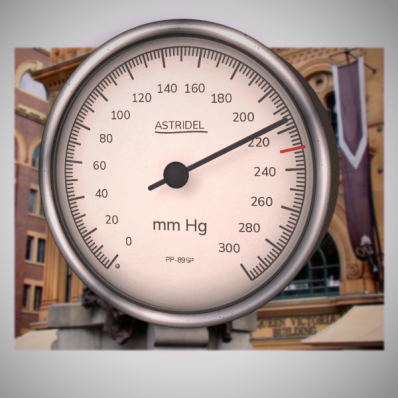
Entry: 216 mmHg
